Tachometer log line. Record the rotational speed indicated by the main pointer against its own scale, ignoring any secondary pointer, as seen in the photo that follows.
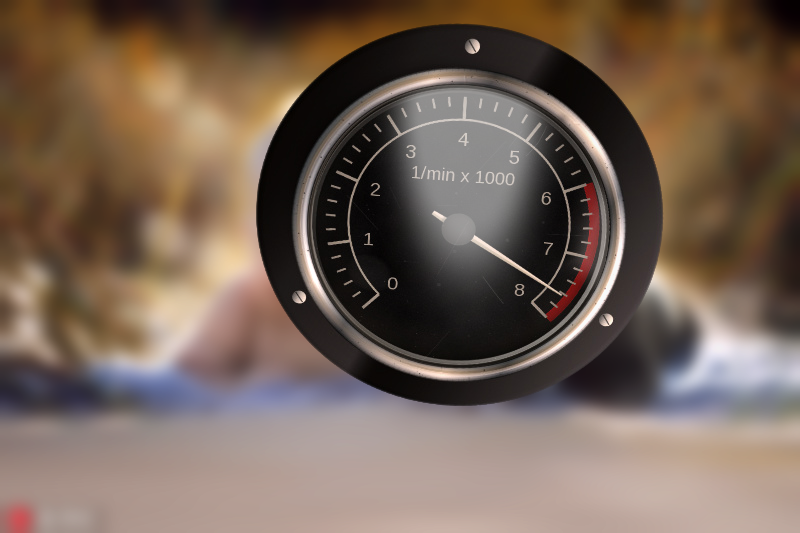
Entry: 7600 rpm
